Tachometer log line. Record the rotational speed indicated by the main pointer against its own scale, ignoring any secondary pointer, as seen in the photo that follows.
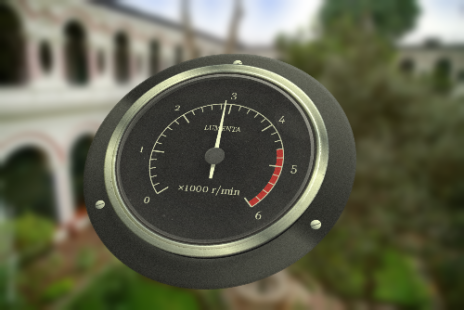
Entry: 2900 rpm
